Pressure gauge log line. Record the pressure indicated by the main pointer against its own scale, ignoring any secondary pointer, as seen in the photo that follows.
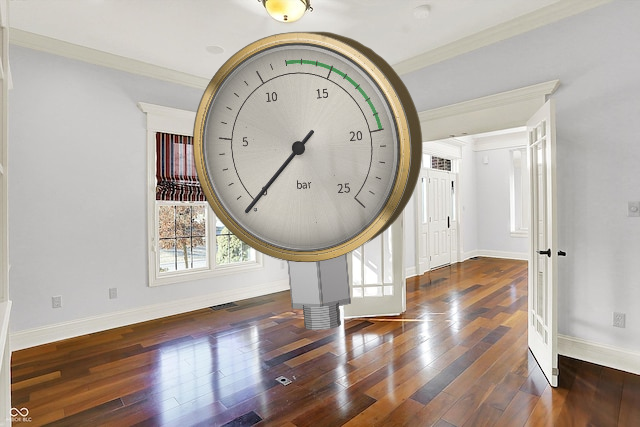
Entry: 0 bar
